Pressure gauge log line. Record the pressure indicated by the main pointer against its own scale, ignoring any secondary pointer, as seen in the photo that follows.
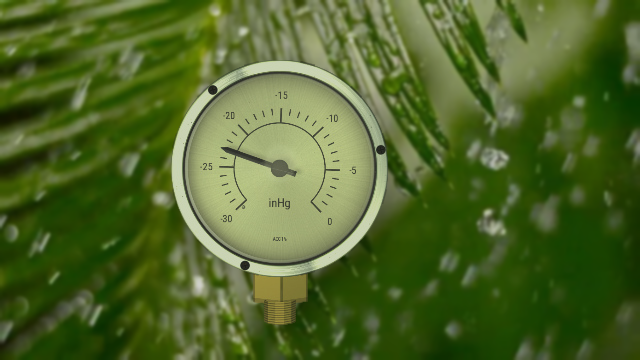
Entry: -23 inHg
